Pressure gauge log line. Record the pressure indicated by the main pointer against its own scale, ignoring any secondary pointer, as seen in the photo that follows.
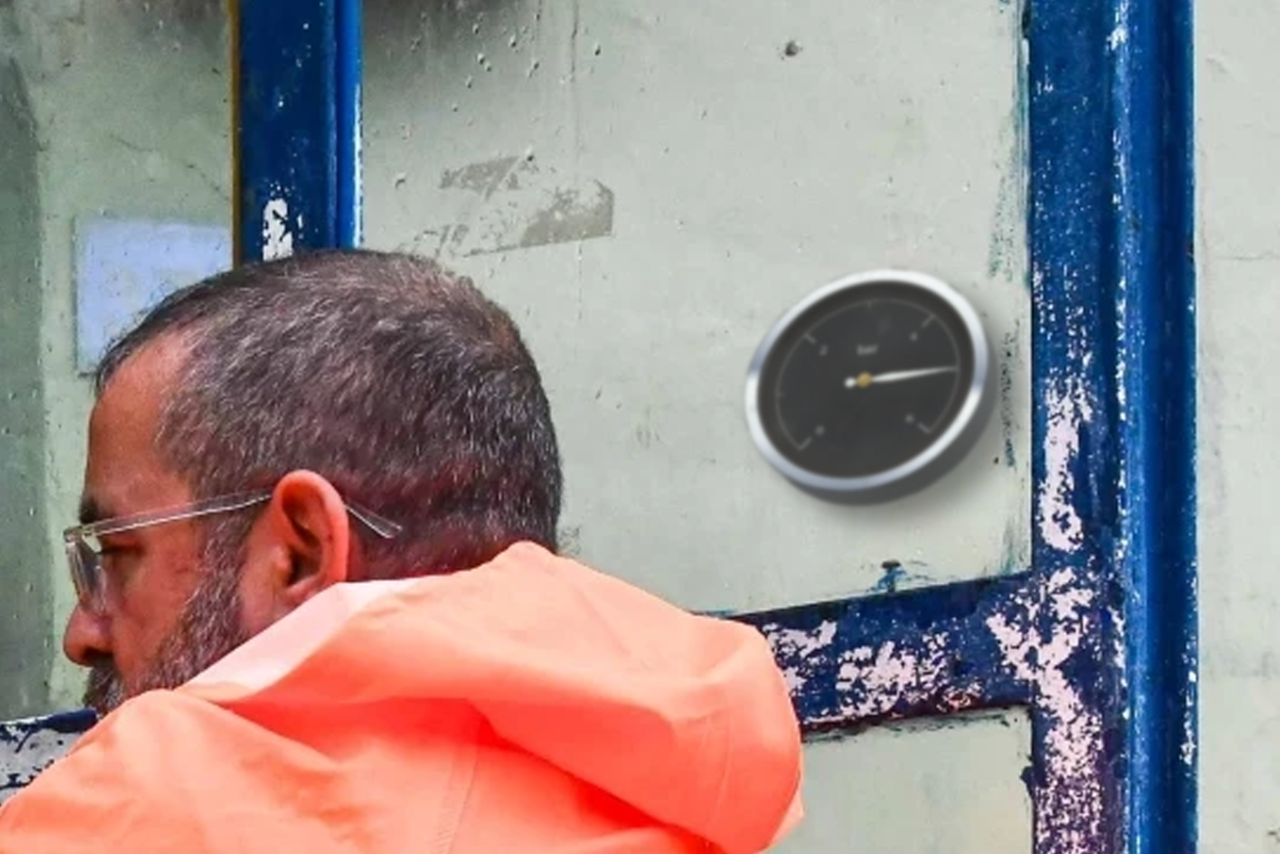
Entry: 5 bar
